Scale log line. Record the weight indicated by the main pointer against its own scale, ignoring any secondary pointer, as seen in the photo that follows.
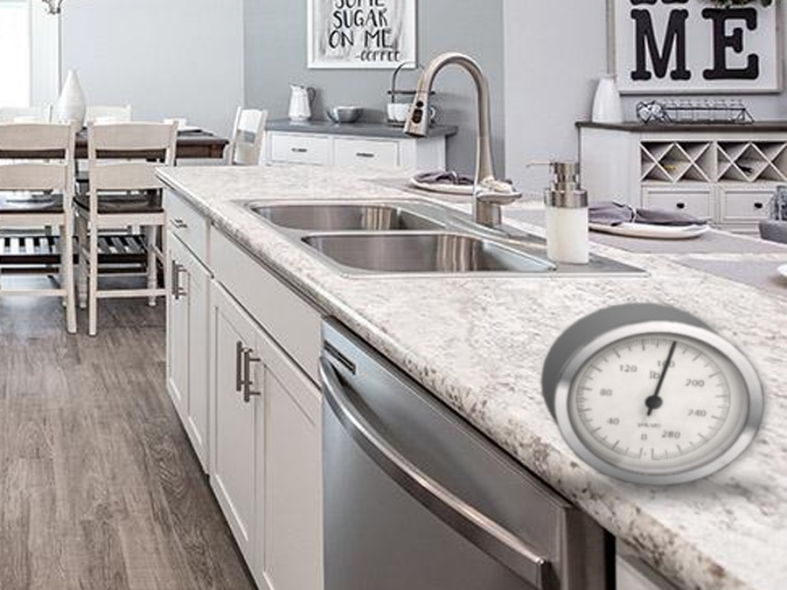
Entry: 160 lb
